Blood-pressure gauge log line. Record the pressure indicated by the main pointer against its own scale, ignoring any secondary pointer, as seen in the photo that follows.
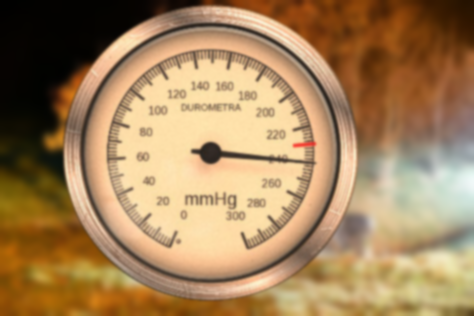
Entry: 240 mmHg
